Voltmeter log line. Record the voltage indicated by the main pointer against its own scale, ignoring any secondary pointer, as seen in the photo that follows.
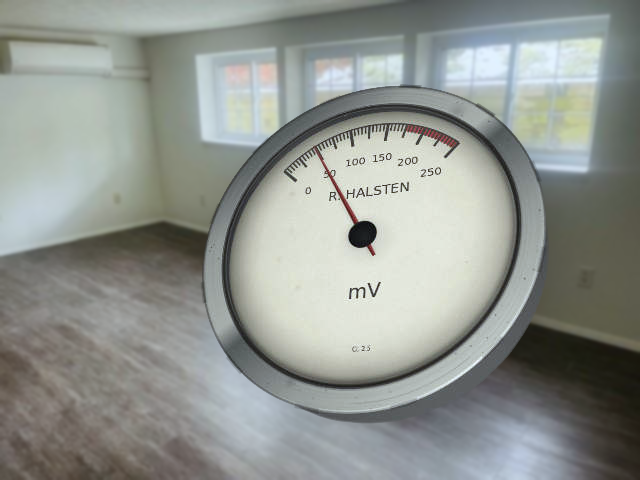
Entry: 50 mV
